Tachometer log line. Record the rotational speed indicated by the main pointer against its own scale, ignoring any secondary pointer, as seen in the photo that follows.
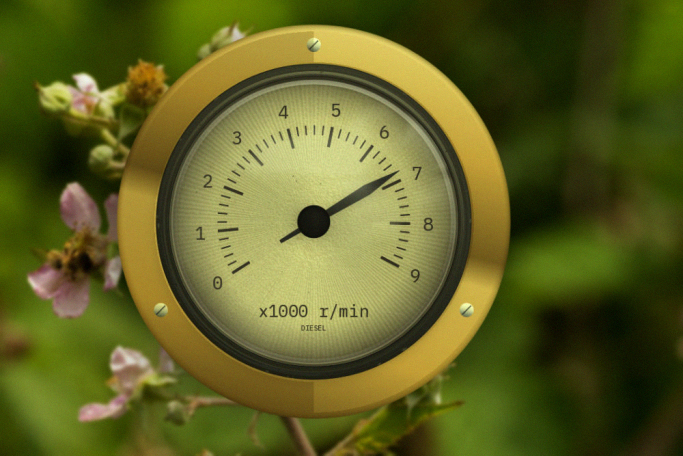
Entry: 6800 rpm
